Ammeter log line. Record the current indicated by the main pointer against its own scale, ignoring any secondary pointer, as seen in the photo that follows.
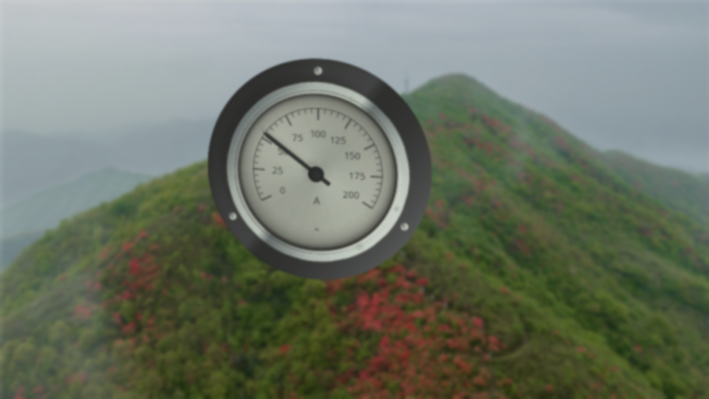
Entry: 55 A
